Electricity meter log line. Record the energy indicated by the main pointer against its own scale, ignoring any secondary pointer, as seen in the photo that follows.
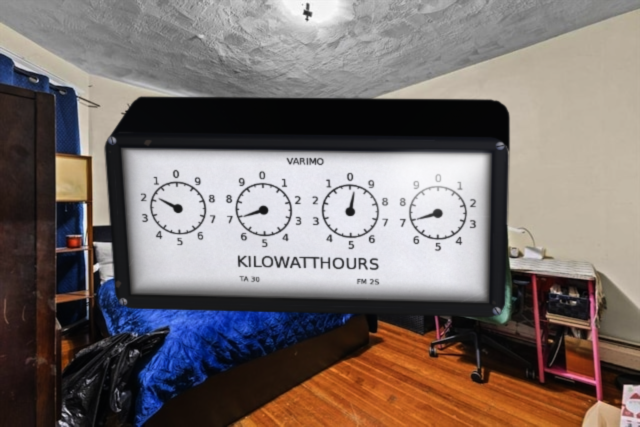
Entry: 1697 kWh
